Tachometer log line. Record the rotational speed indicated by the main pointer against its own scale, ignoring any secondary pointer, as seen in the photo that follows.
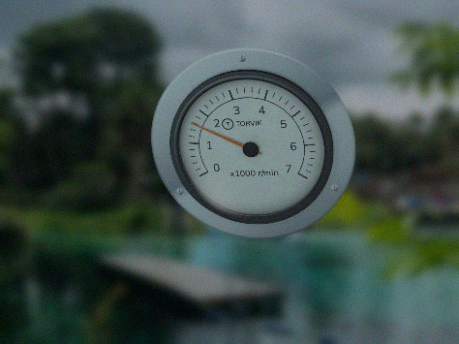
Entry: 1600 rpm
